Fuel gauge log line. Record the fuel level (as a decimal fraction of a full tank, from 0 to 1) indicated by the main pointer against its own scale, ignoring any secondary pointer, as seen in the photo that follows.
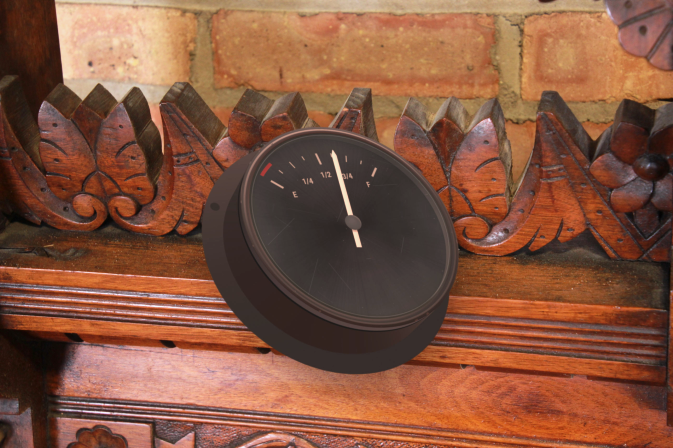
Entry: 0.625
